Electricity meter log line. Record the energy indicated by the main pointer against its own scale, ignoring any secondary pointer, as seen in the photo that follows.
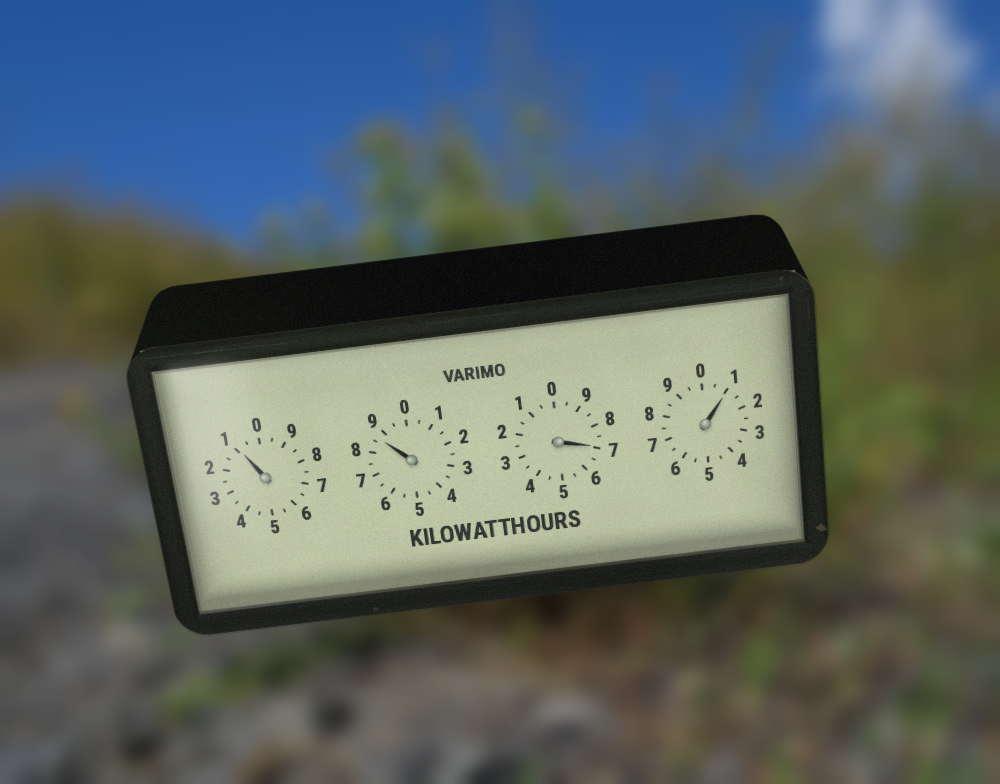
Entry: 871 kWh
